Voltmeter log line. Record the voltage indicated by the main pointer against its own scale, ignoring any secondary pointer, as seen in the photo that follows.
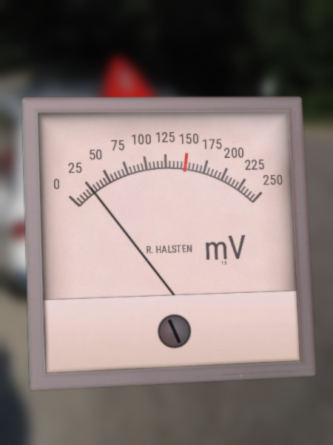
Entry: 25 mV
